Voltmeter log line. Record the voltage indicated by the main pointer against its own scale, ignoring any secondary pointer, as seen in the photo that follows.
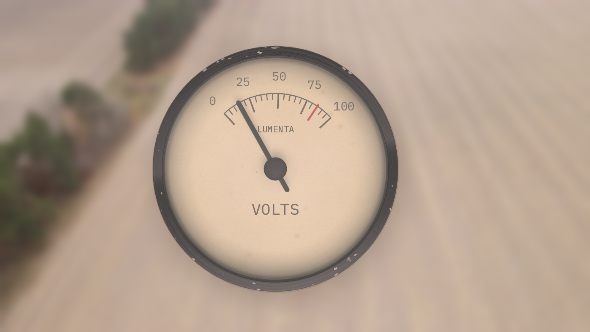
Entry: 15 V
